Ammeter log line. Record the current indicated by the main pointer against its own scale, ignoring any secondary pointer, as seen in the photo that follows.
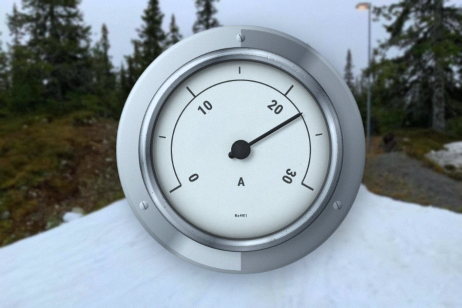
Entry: 22.5 A
